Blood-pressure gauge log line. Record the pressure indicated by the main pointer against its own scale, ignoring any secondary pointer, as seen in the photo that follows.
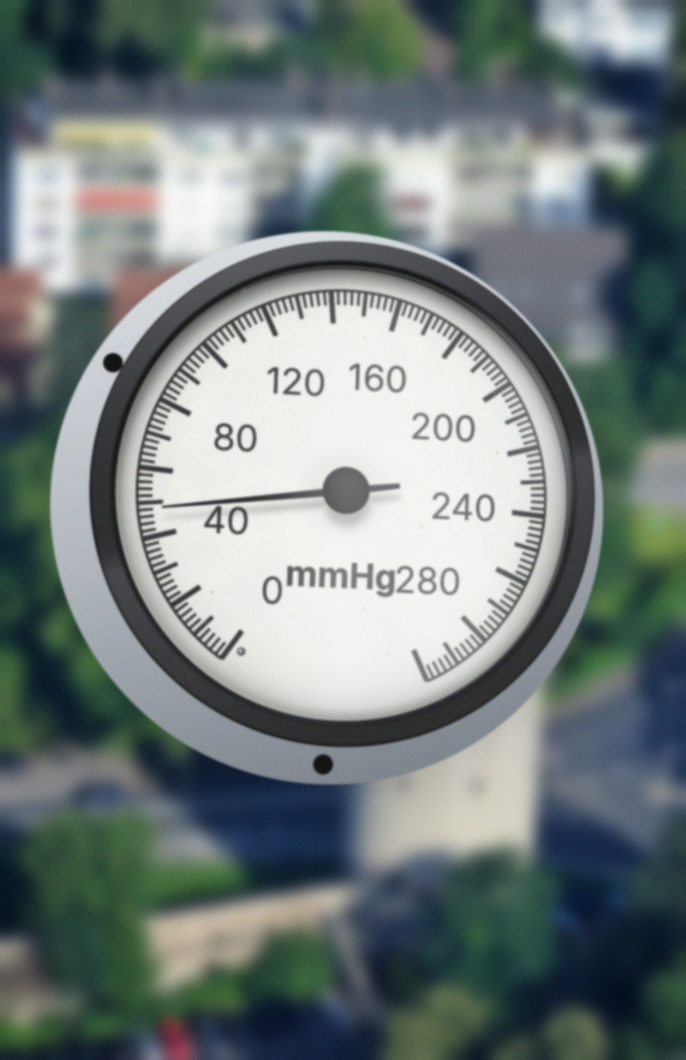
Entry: 48 mmHg
